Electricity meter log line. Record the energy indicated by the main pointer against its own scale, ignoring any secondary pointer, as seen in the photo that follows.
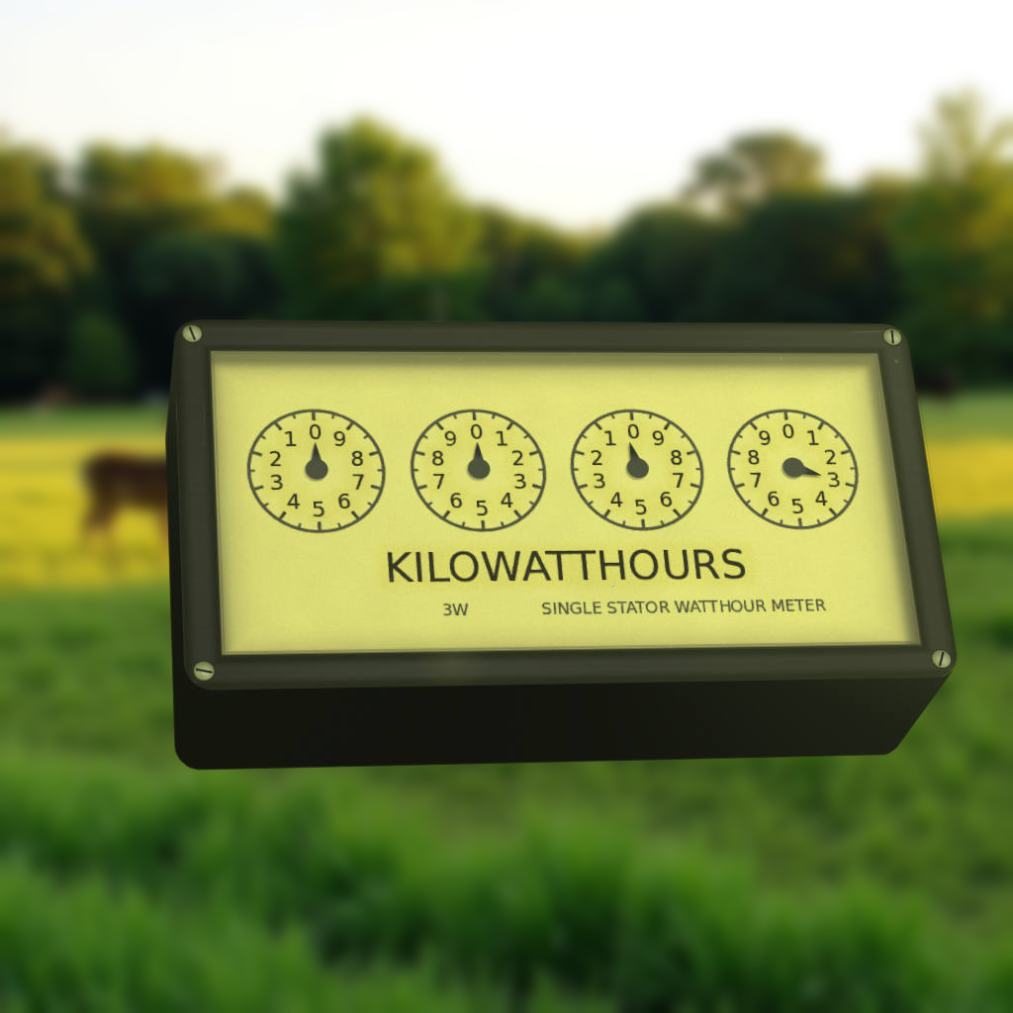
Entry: 3 kWh
